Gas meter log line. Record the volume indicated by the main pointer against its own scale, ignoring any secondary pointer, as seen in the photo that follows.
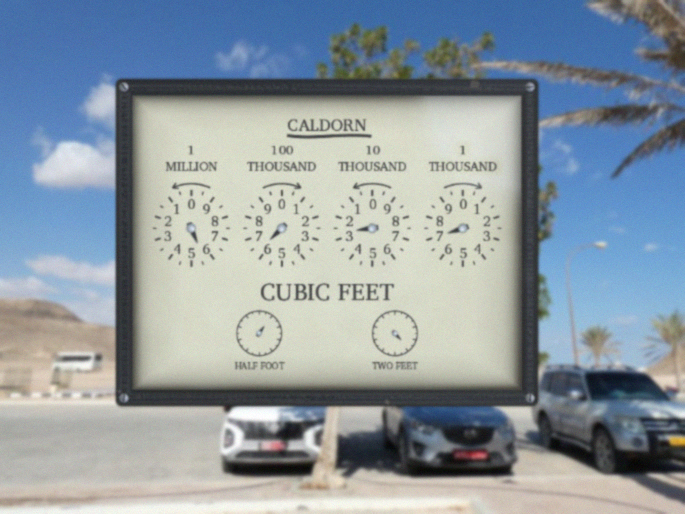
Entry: 562700 ft³
